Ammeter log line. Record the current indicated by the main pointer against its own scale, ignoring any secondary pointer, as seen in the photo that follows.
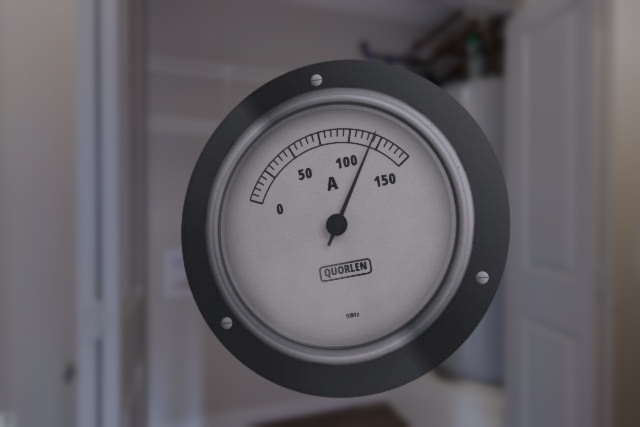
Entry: 120 A
